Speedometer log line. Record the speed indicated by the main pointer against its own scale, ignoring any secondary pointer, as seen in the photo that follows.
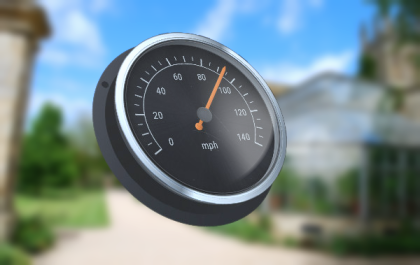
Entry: 92.5 mph
